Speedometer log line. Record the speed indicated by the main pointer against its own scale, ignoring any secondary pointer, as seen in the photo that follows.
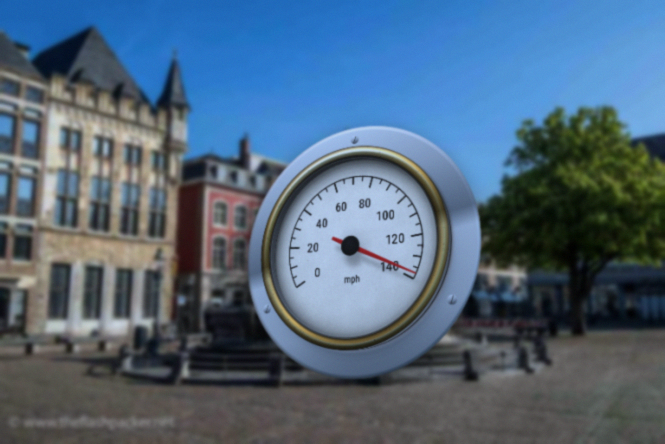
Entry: 137.5 mph
